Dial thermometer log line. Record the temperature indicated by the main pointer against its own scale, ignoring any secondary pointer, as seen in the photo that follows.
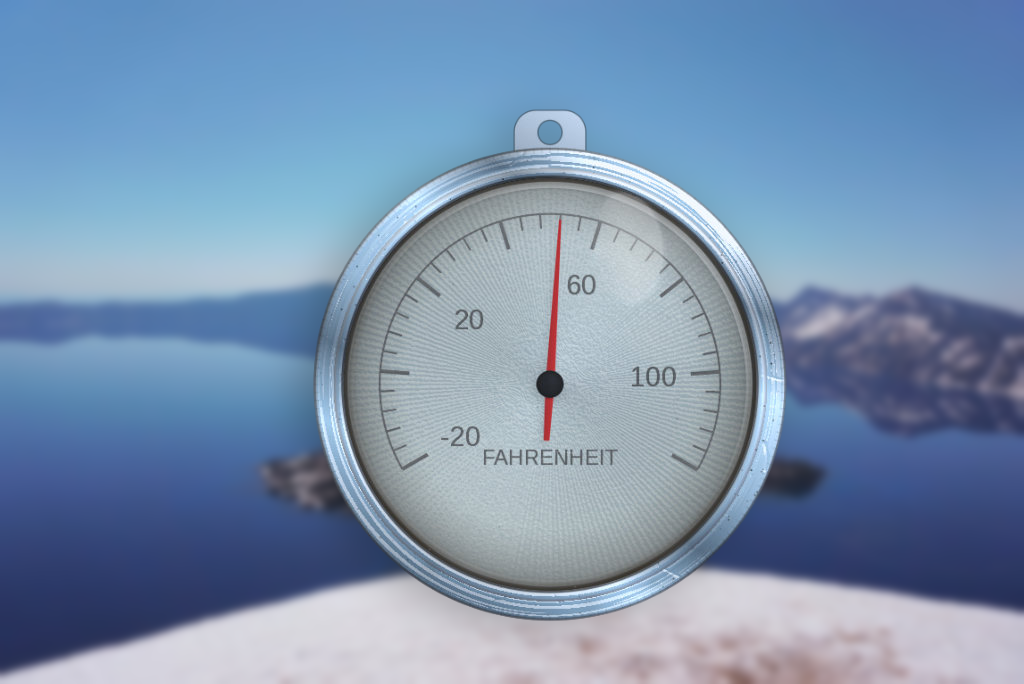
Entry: 52 °F
